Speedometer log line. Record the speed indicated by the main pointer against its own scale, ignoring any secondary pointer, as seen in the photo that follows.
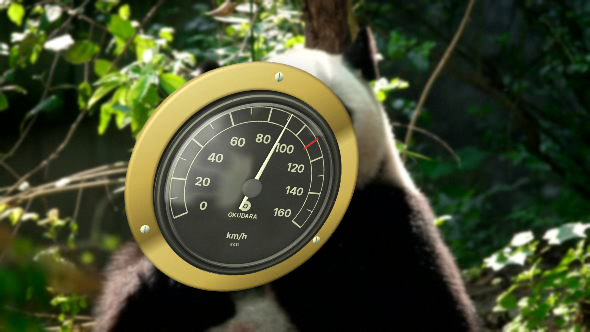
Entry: 90 km/h
